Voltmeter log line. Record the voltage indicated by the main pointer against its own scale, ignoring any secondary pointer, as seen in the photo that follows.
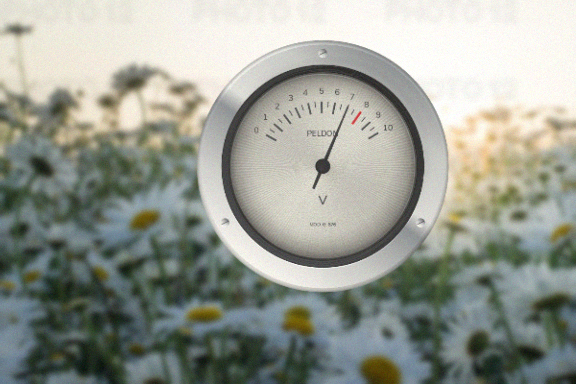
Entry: 7 V
